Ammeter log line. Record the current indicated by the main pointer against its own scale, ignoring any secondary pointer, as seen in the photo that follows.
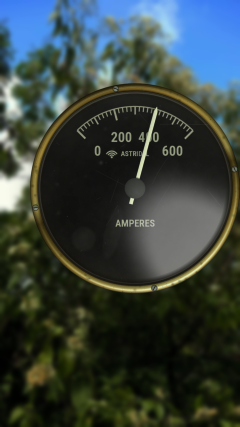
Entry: 400 A
